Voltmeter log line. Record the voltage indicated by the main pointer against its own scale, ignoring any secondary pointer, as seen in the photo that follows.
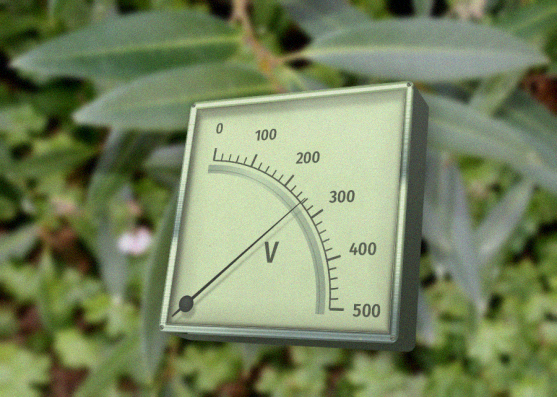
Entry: 260 V
